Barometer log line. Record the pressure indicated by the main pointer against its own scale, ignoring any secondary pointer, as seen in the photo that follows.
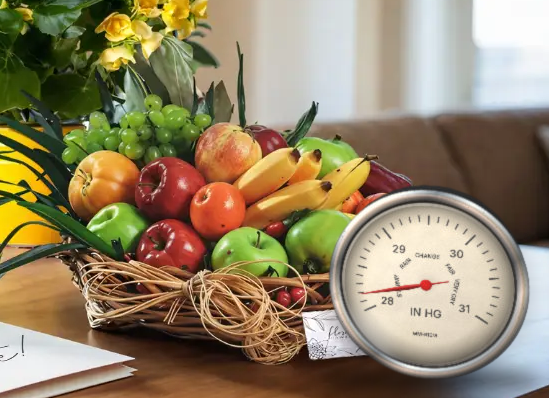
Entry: 28.2 inHg
